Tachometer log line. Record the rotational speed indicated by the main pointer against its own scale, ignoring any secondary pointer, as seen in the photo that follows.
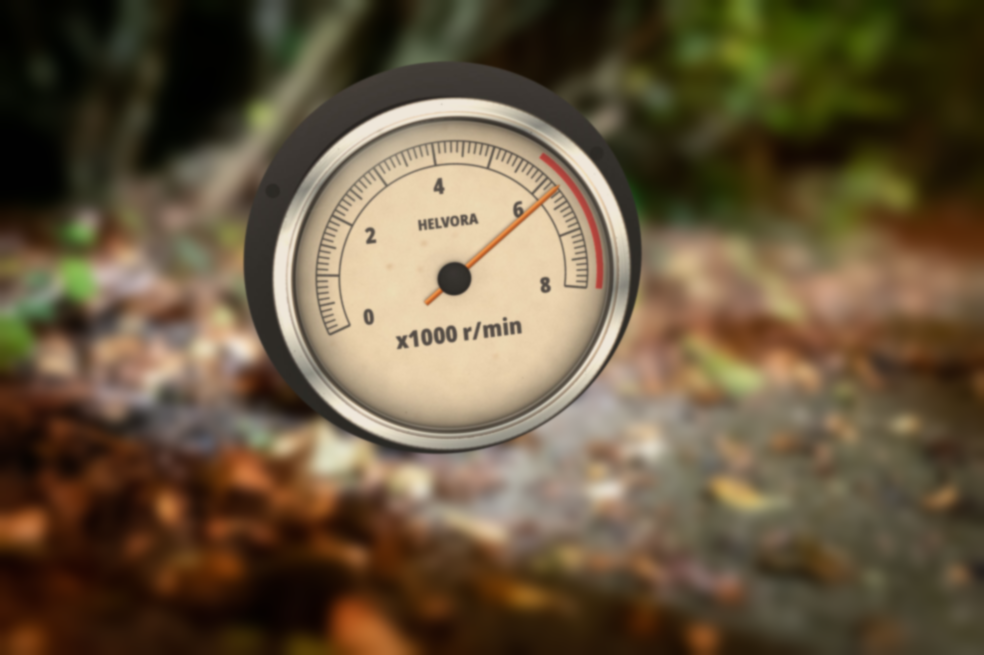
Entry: 6200 rpm
